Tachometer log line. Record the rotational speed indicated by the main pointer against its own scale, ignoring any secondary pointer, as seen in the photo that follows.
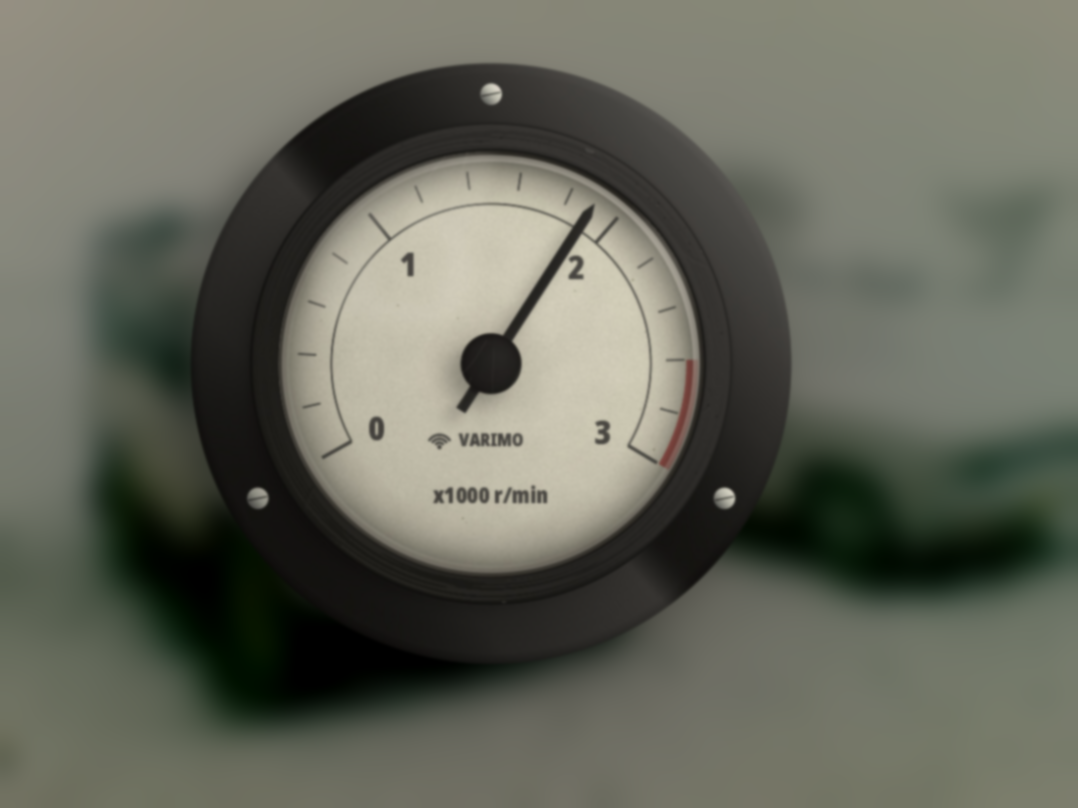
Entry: 1900 rpm
